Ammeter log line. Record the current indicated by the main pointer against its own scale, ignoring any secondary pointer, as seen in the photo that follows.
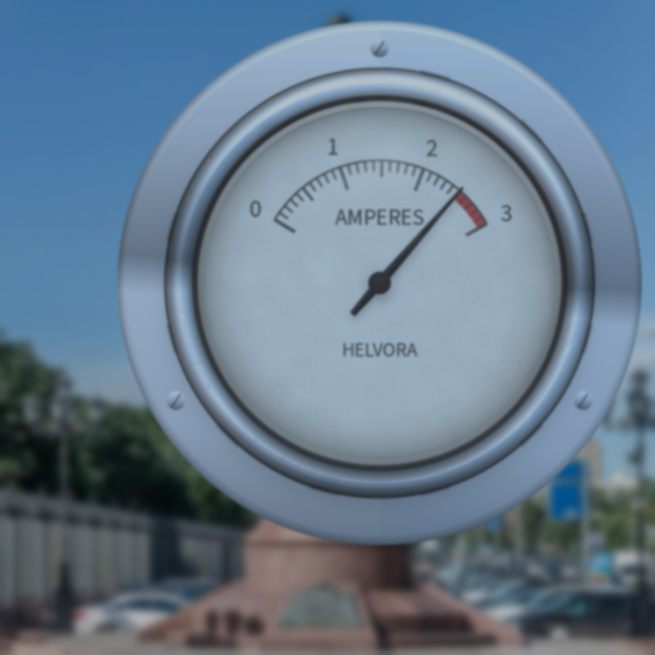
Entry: 2.5 A
